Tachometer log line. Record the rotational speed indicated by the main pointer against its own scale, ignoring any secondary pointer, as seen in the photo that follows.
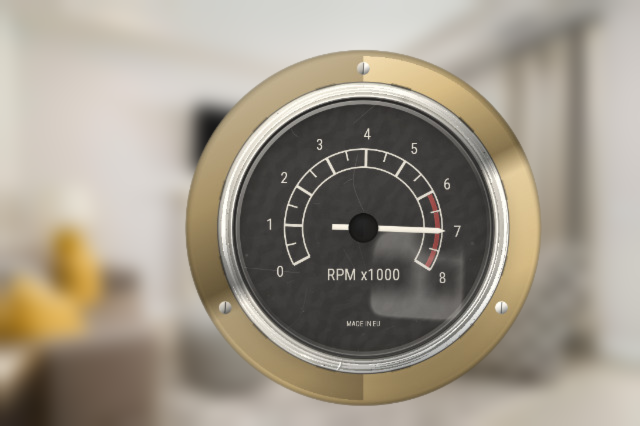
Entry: 7000 rpm
